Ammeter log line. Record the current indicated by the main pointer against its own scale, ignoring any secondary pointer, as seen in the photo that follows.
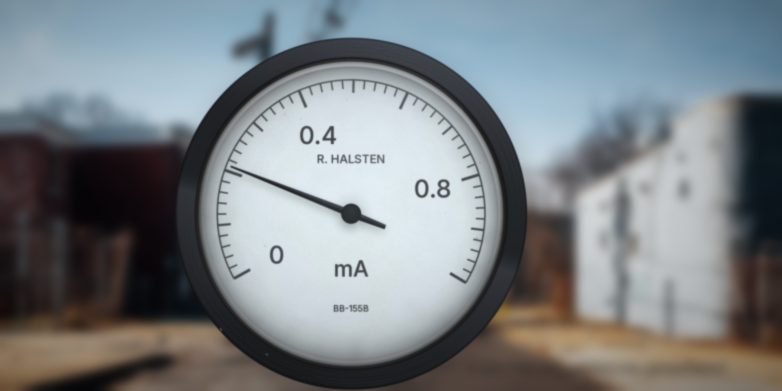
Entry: 0.21 mA
